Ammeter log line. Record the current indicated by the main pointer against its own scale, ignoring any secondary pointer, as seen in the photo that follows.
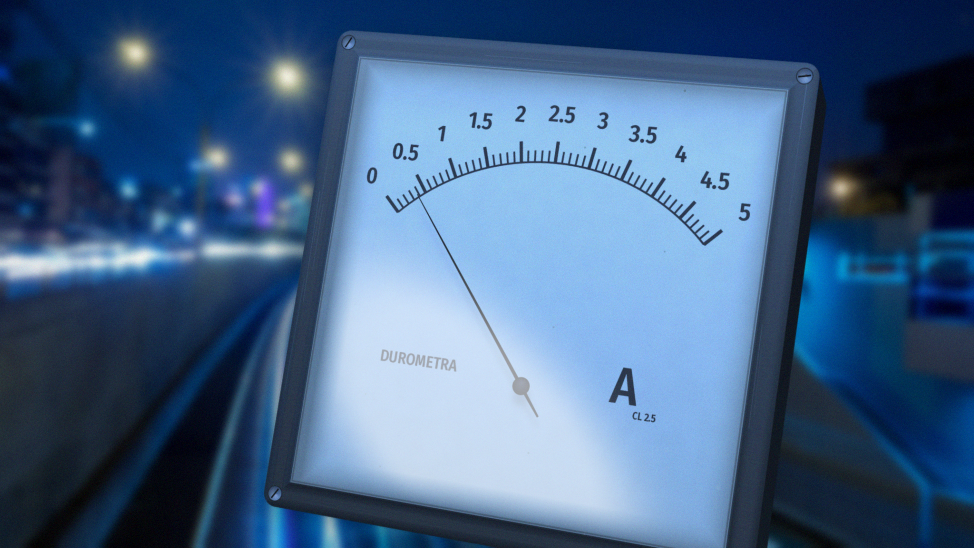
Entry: 0.4 A
